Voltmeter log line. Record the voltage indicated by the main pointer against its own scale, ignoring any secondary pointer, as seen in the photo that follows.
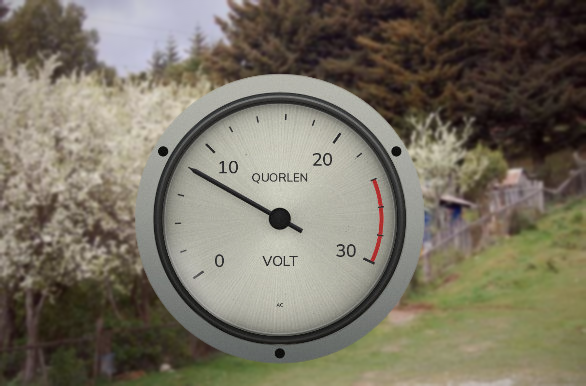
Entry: 8 V
